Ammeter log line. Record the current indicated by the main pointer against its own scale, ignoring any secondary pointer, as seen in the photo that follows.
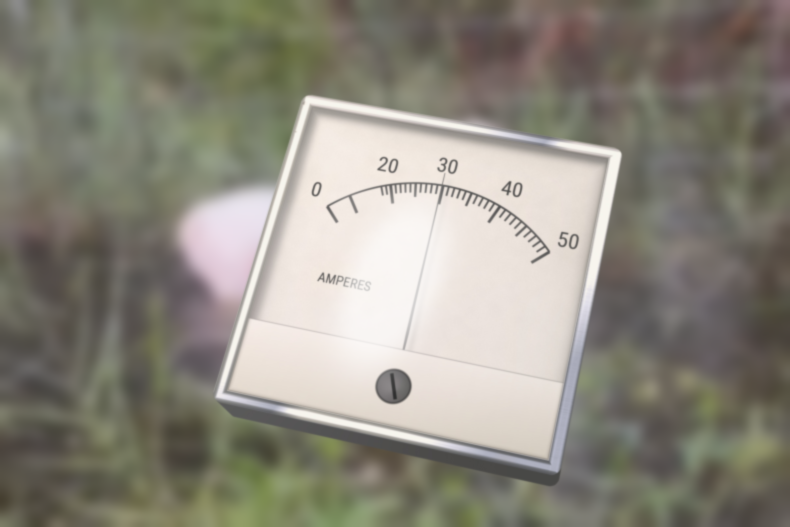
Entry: 30 A
